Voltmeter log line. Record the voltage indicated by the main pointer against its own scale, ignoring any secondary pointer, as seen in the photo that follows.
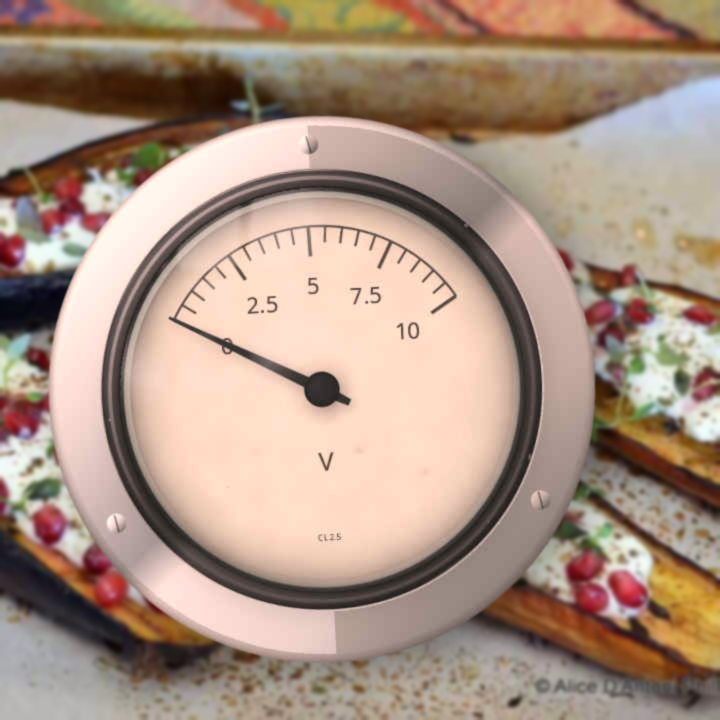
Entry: 0 V
